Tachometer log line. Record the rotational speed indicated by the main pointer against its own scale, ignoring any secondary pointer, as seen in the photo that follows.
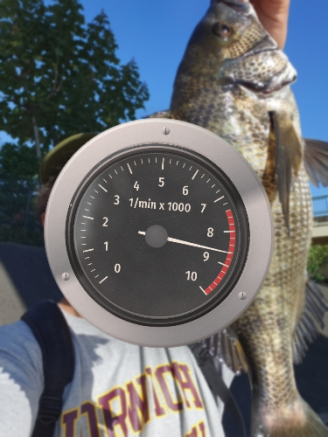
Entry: 8600 rpm
